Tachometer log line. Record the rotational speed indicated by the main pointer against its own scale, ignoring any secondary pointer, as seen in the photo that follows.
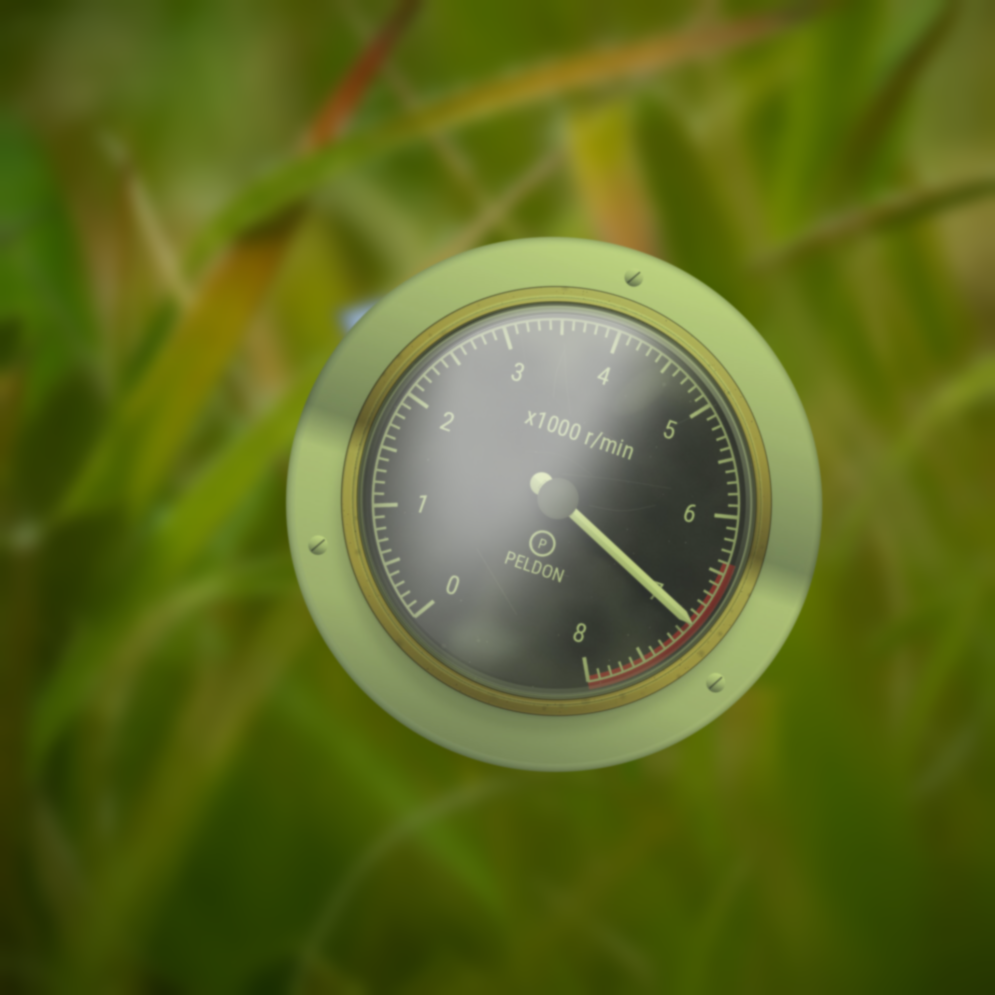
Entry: 7000 rpm
